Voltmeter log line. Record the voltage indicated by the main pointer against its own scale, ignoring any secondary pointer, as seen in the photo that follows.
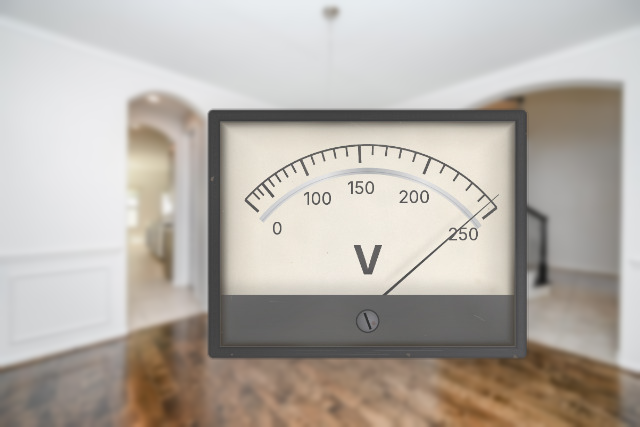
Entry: 245 V
